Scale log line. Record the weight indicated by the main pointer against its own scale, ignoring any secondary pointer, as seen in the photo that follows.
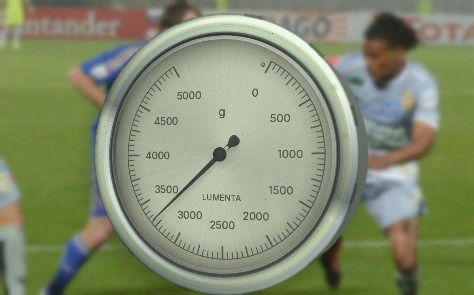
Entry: 3300 g
